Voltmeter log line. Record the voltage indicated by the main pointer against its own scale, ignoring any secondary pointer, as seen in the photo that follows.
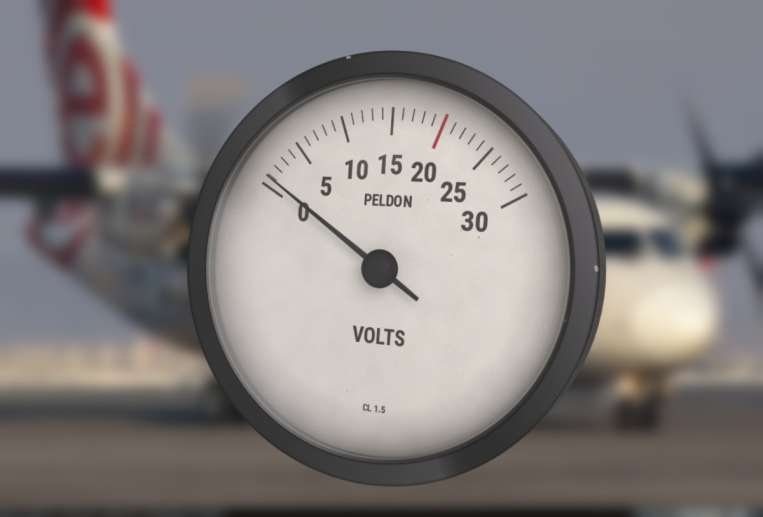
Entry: 1 V
